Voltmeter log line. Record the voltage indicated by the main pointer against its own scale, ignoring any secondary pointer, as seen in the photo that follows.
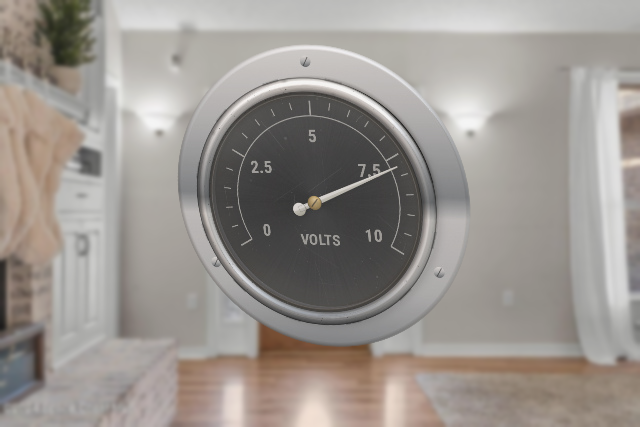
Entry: 7.75 V
